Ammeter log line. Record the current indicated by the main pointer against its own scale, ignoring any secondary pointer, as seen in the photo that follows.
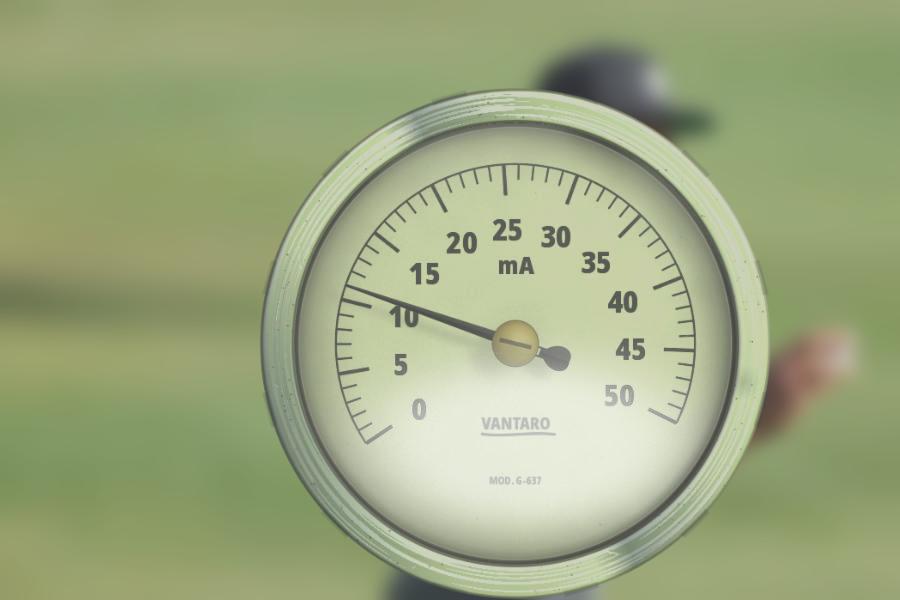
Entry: 11 mA
